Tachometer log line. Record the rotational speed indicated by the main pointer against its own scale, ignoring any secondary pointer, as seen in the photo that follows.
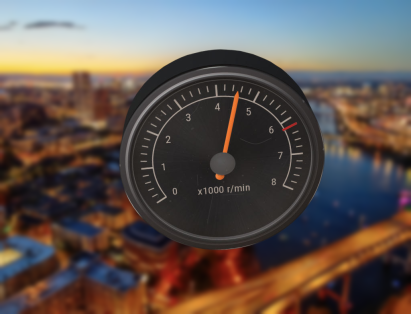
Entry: 4500 rpm
